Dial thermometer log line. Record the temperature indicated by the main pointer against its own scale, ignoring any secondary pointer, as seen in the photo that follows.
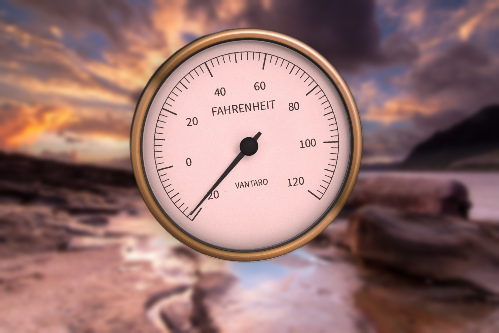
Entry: -18 °F
